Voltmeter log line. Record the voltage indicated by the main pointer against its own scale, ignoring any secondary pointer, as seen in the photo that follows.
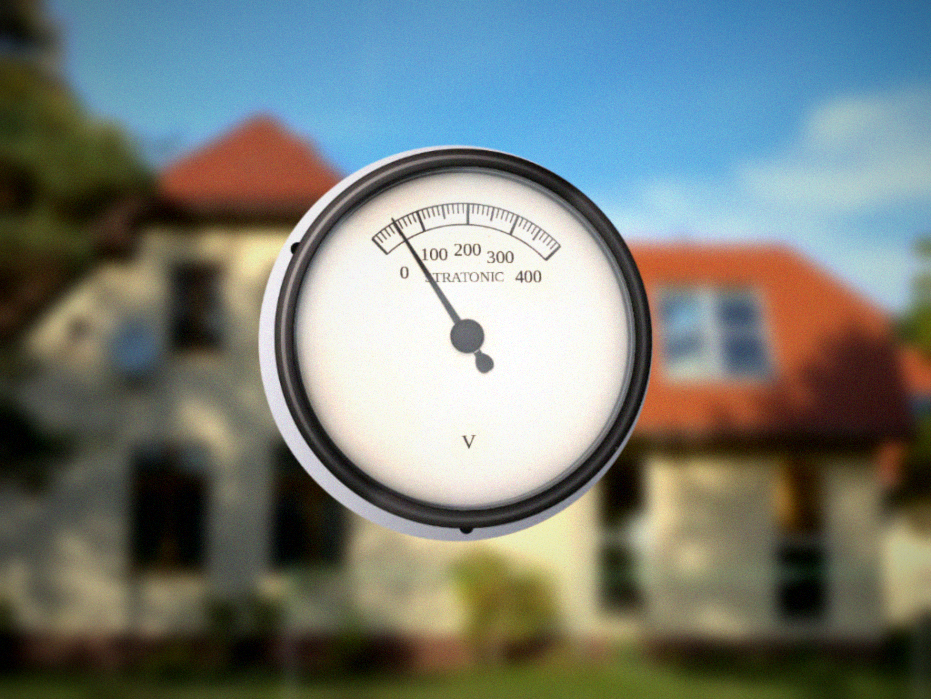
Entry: 50 V
